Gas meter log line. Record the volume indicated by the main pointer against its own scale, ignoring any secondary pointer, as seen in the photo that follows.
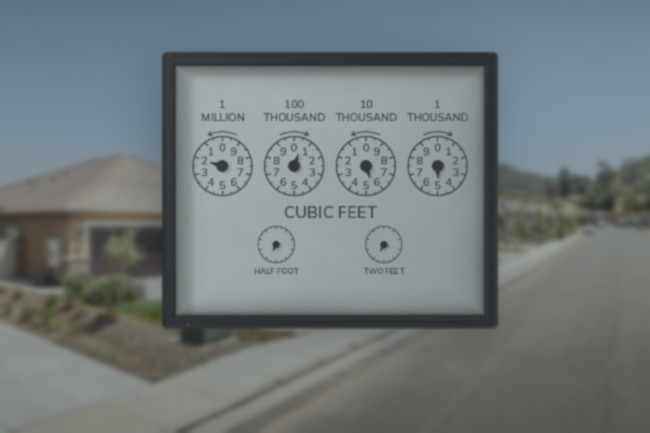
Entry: 205500 ft³
